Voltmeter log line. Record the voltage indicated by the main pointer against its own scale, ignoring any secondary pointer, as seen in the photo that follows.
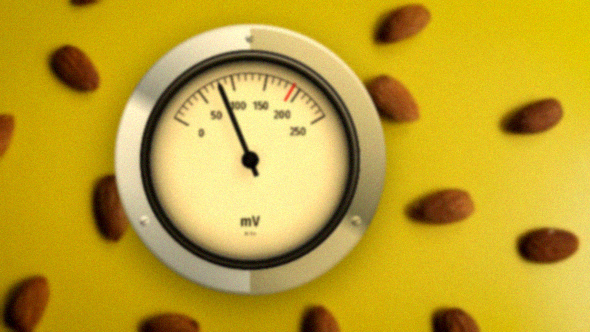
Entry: 80 mV
